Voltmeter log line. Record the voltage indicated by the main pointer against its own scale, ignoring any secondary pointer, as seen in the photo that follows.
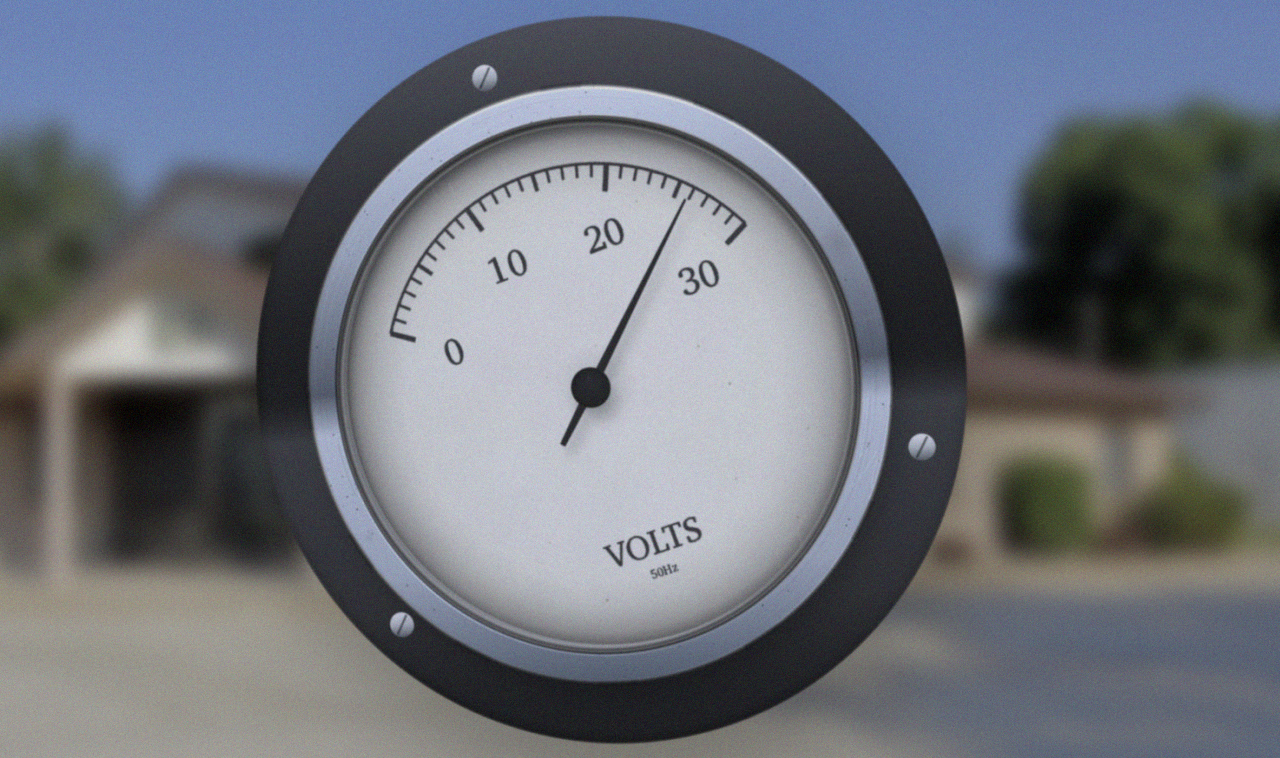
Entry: 26 V
